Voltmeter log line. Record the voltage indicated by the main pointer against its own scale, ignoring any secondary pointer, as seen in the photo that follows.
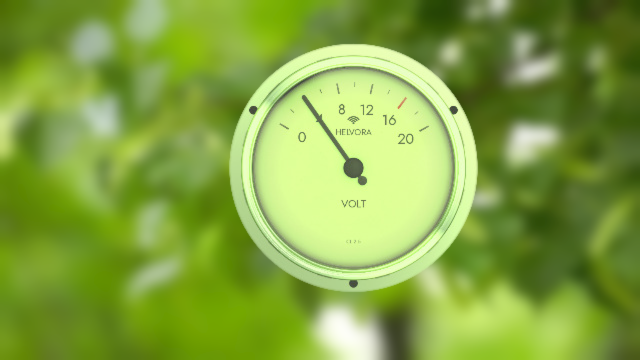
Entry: 4 V
